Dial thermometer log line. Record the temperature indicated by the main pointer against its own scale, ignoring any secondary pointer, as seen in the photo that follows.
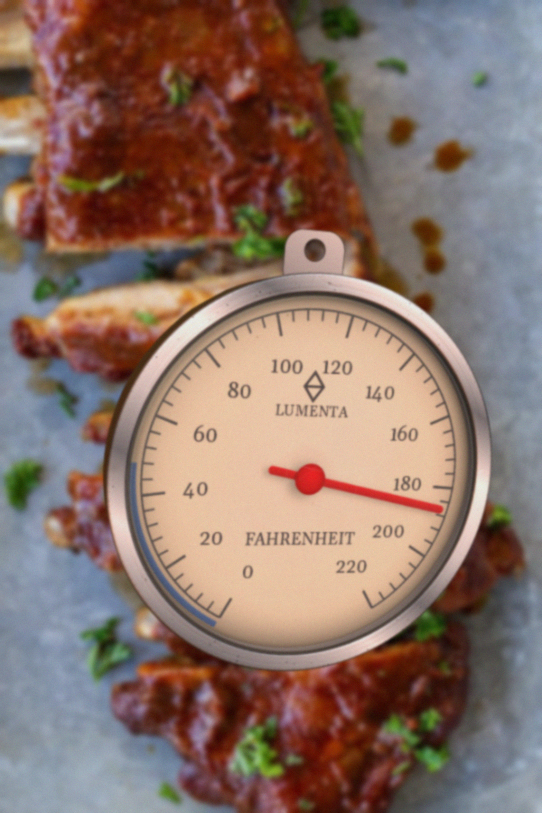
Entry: 186 °F
